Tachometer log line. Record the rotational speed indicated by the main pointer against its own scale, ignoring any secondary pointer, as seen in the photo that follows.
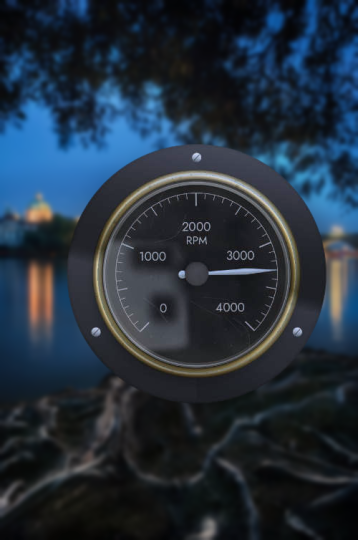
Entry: 3300 rpm
